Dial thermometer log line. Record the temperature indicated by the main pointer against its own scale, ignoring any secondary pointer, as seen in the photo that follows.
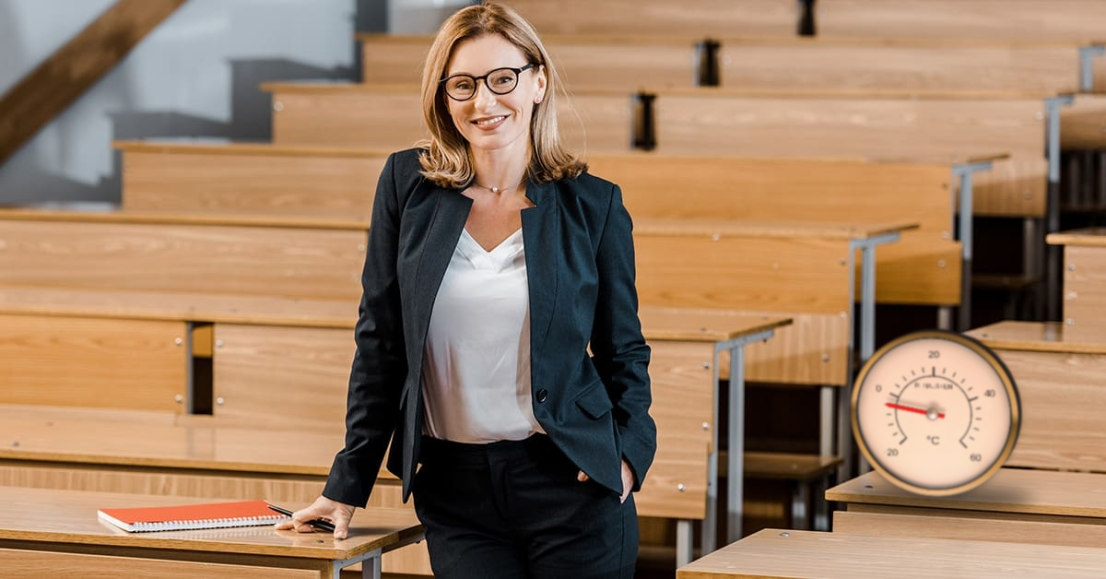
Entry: -4 °C
